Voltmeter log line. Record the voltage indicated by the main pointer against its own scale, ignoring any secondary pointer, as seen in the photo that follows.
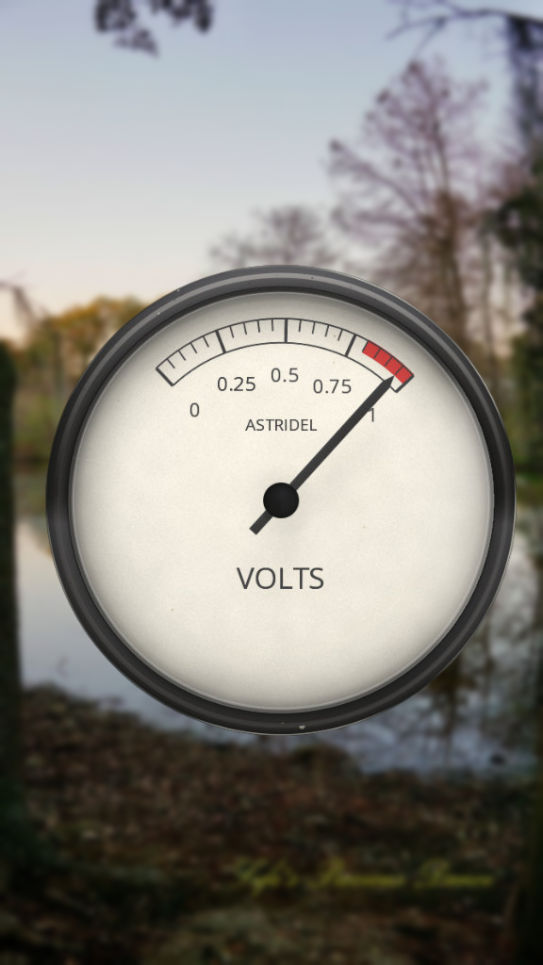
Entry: 0.95 V
